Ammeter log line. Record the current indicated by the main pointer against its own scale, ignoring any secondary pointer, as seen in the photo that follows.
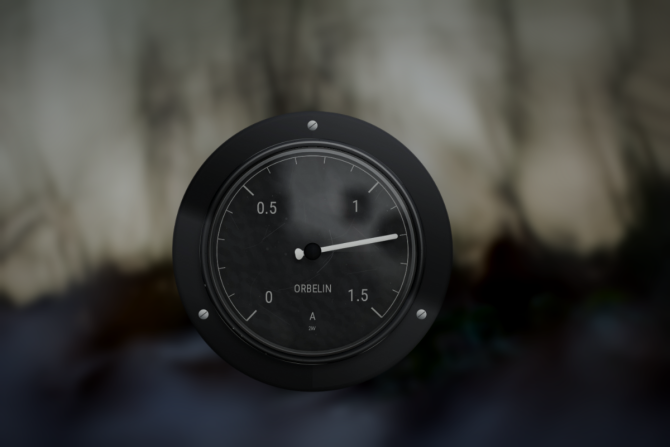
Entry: 1.2 A
